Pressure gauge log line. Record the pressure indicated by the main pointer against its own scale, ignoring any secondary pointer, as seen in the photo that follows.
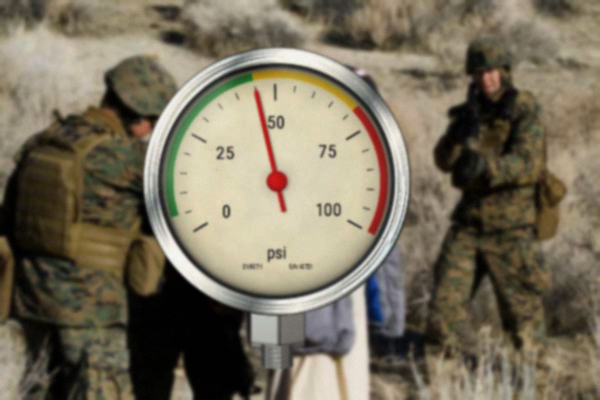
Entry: 45 psi
